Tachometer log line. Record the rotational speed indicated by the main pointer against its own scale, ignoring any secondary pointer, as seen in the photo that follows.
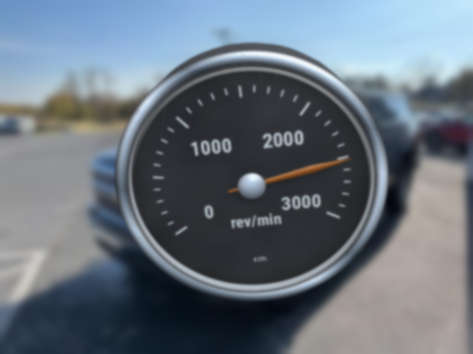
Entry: 2500 rpm
